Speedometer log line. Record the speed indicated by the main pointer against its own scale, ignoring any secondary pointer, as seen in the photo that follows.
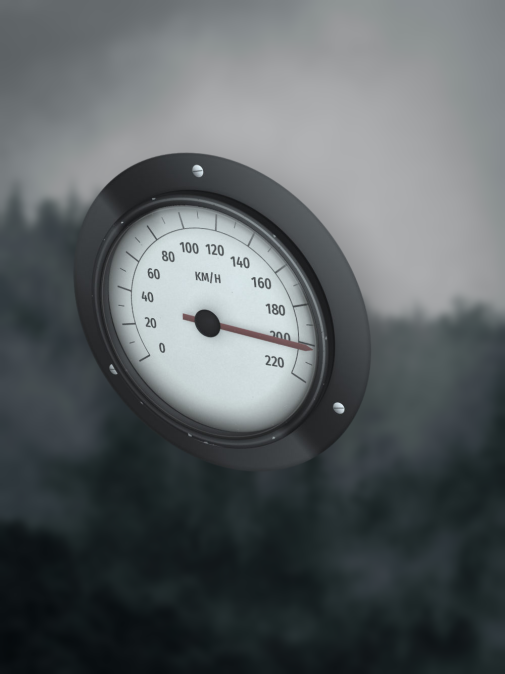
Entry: 200 km/h
